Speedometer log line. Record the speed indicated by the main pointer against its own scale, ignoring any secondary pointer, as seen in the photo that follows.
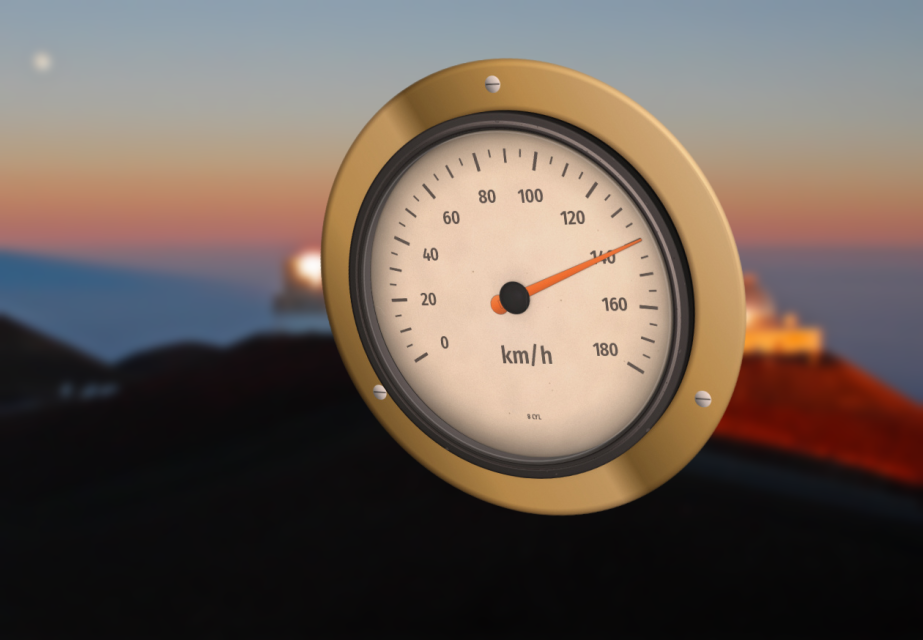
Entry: 140 km/h
